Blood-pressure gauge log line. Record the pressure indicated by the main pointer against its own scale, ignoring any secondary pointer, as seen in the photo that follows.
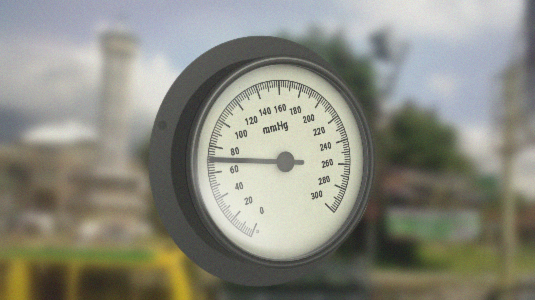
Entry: 70 mmHg
